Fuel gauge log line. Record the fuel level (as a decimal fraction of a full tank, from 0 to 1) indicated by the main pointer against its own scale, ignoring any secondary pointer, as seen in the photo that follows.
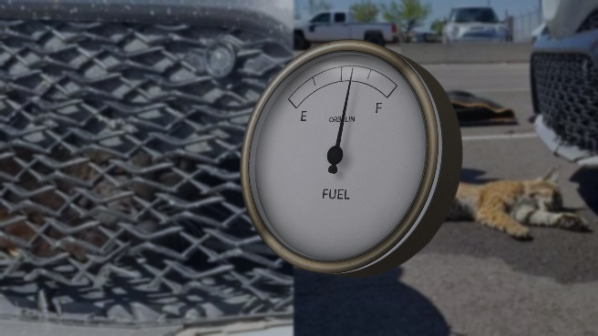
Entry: 0.625
